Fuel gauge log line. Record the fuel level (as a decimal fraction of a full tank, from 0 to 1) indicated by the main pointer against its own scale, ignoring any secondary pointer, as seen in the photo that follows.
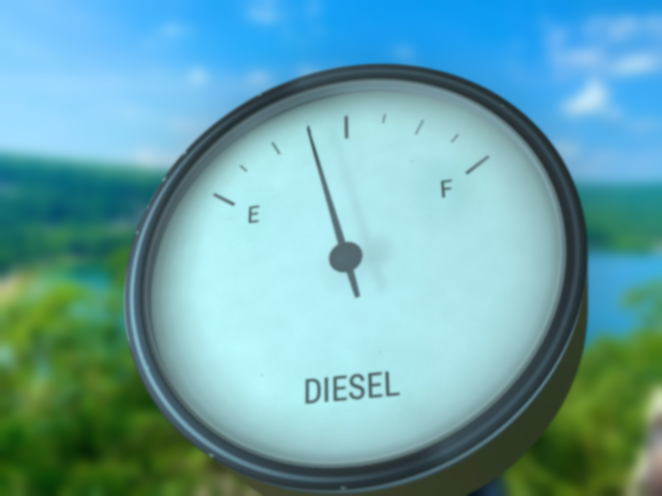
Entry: 0.375
